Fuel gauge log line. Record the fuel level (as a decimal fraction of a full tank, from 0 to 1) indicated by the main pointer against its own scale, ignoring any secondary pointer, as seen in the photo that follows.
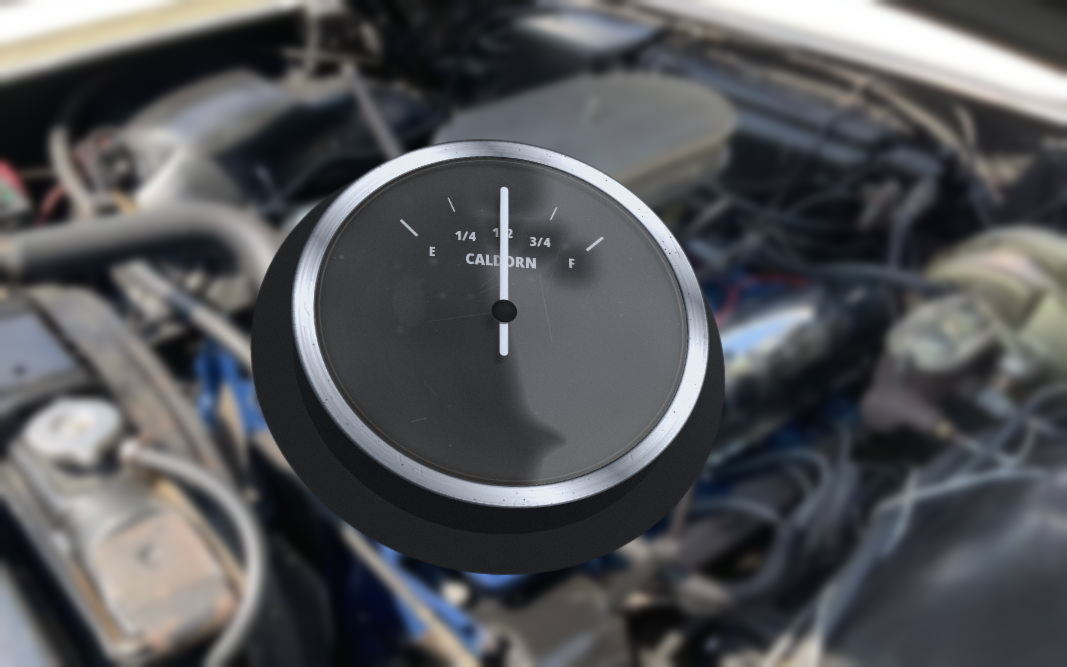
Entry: 0.5
